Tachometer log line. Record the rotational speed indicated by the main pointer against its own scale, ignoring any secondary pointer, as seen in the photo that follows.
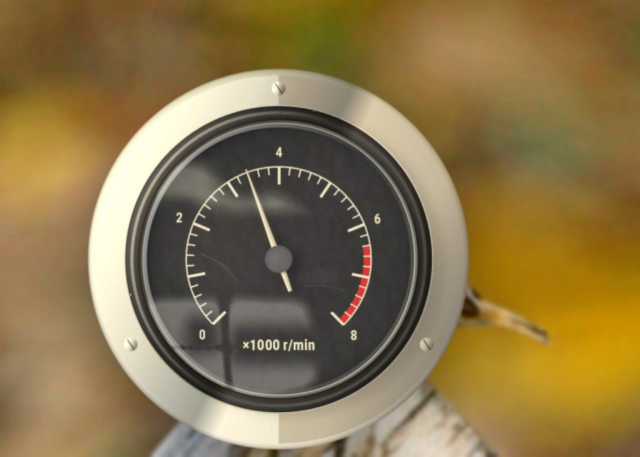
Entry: 3400 rpm
